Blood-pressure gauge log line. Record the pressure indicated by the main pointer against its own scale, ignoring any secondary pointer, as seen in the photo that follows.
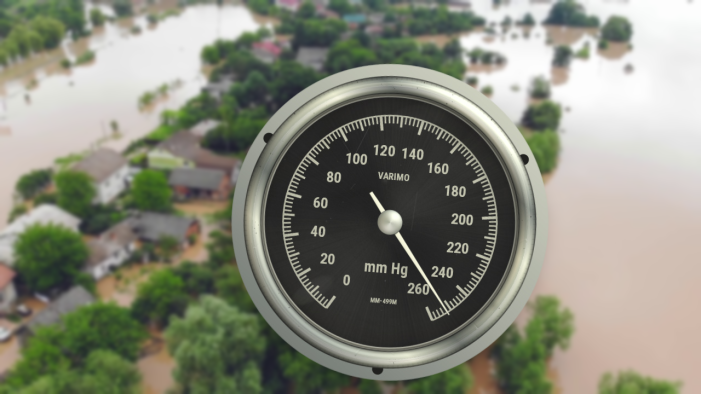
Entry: 252 mmHg
